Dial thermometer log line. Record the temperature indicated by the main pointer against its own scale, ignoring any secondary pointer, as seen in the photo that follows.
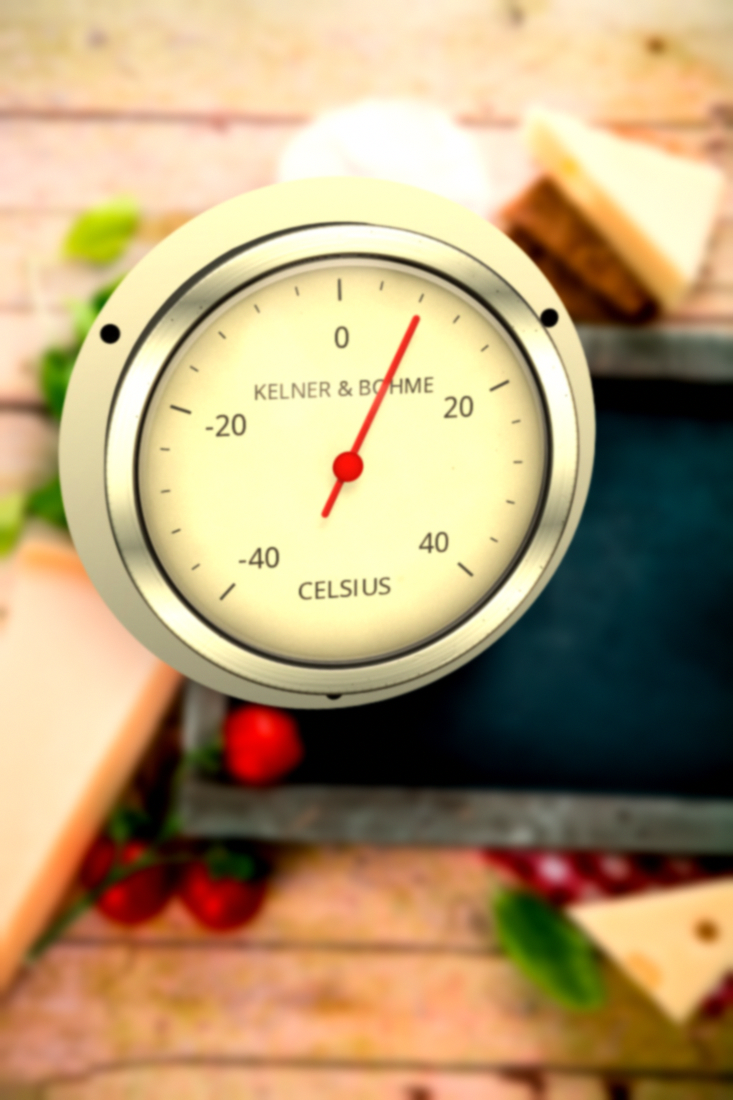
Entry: 8 °C
